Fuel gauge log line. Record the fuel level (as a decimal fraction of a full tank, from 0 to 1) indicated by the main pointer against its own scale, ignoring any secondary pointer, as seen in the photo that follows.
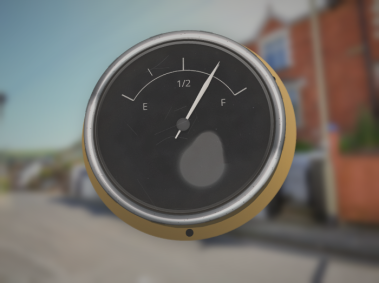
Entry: 0.75
